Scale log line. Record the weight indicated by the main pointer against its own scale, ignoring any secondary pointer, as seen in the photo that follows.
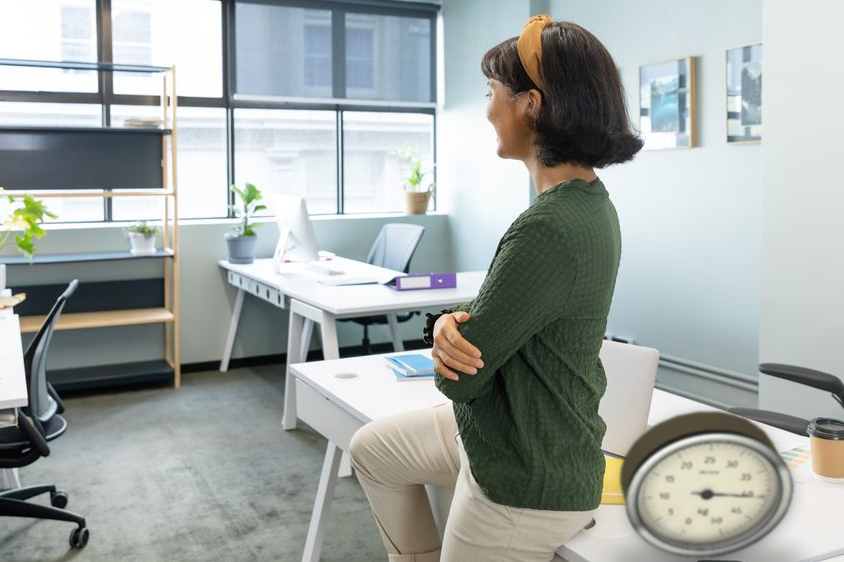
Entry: 40 kg
